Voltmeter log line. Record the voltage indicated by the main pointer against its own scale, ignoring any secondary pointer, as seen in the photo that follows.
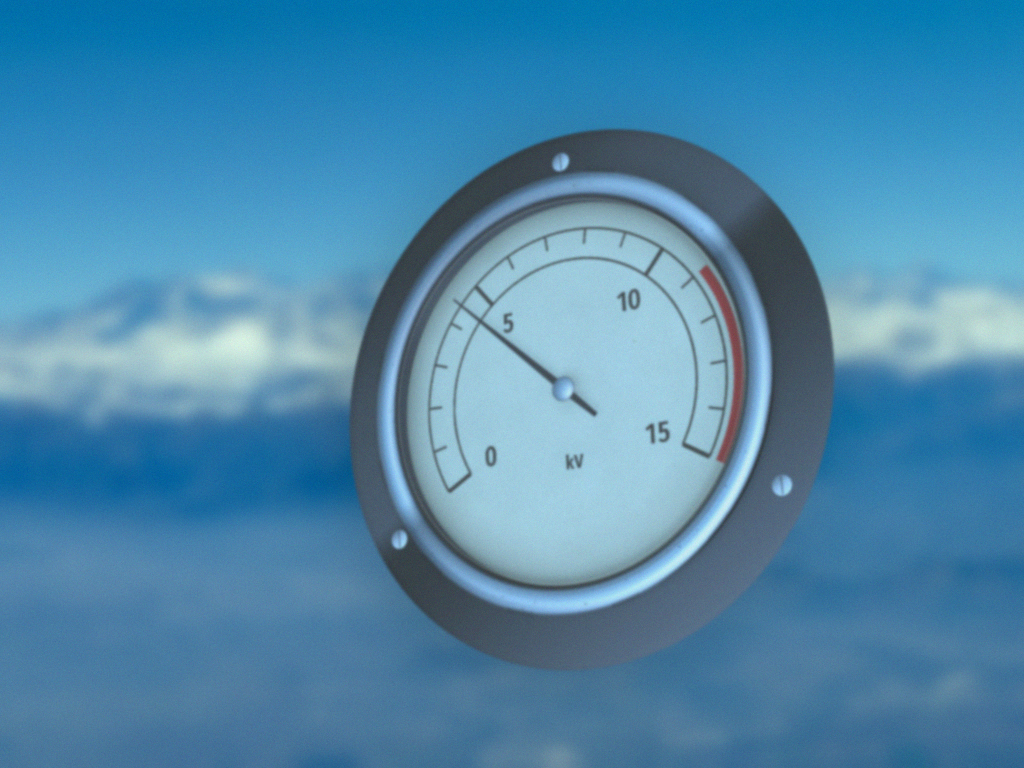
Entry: 4.5 kV
